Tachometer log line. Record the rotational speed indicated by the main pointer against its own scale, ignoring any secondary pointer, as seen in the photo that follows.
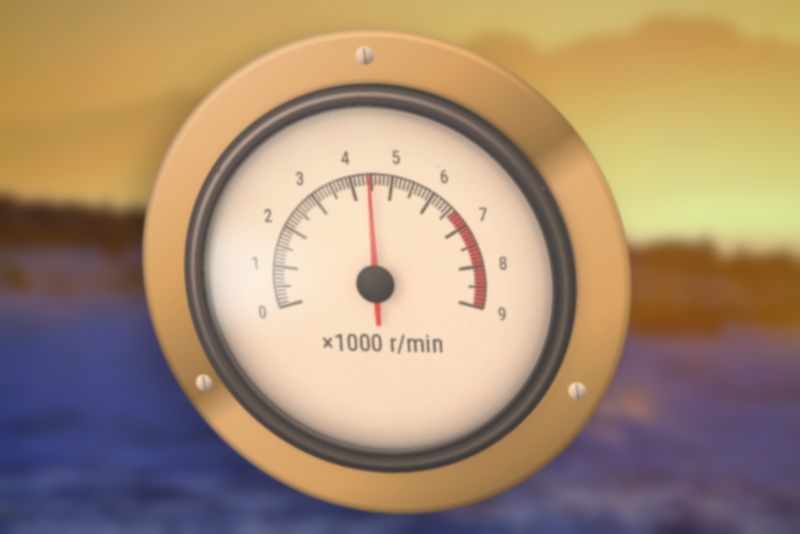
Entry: 4500 rpm
